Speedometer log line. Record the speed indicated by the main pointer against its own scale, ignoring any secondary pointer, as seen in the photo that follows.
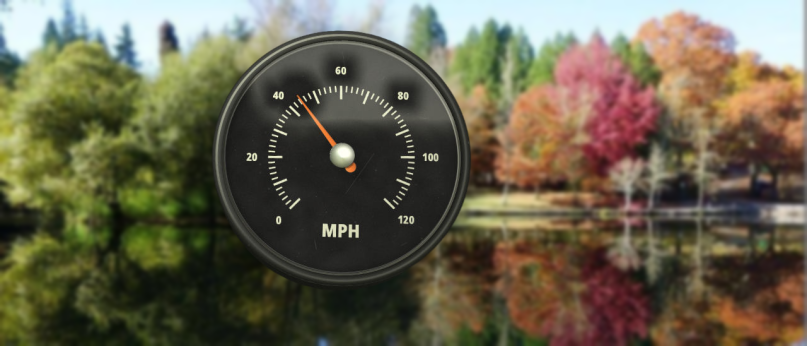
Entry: 44 mph
